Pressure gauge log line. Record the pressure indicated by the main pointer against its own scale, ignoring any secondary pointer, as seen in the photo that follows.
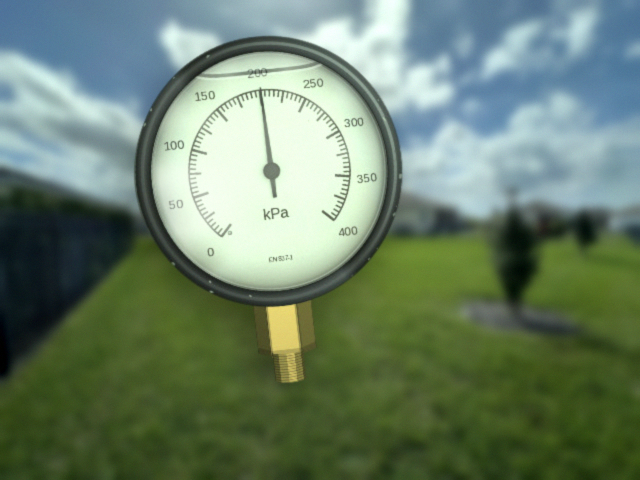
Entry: 200 kPa
